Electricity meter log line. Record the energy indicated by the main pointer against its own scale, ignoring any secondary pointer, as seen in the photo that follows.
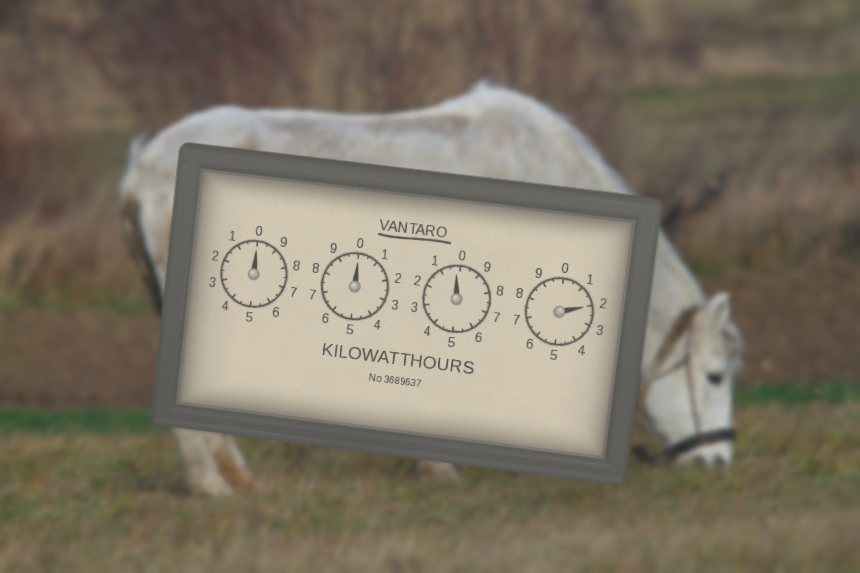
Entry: 2 kWh
